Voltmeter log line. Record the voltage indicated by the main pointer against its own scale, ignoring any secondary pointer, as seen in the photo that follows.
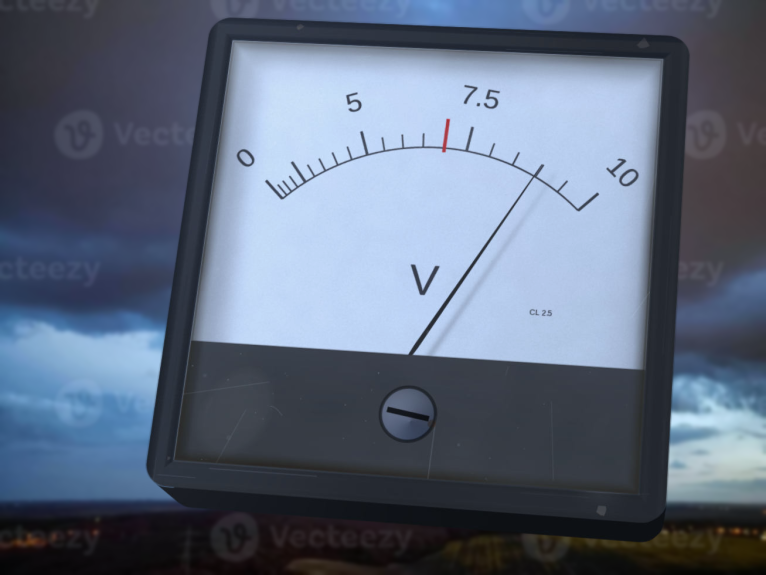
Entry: 9 V
